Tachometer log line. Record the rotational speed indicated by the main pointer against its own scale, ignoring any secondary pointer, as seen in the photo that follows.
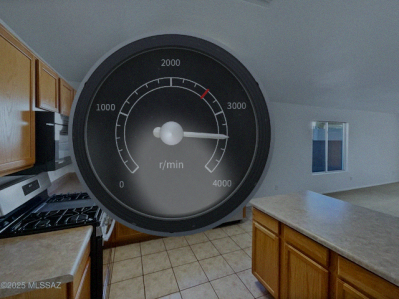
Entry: 3400 rpm
